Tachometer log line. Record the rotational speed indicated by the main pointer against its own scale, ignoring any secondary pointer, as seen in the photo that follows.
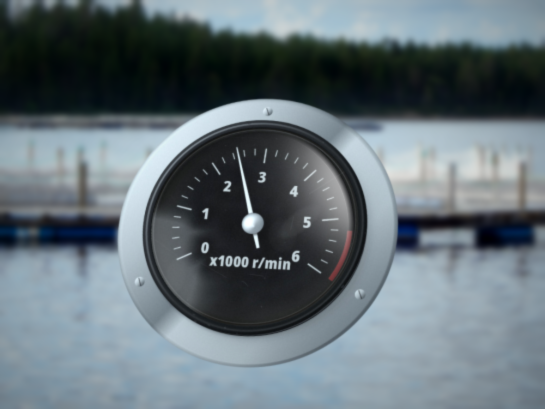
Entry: 2500 rpm
